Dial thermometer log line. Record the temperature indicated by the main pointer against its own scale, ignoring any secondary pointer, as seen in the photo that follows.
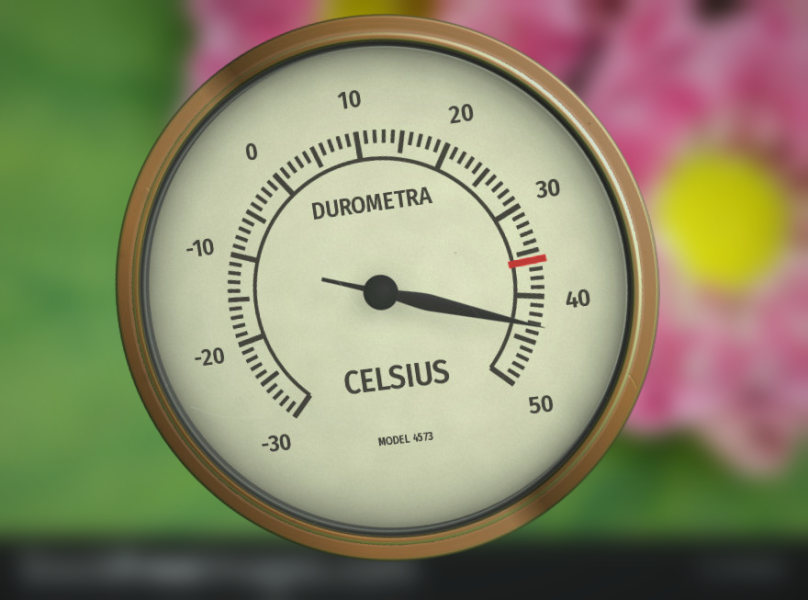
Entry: 43 °C
